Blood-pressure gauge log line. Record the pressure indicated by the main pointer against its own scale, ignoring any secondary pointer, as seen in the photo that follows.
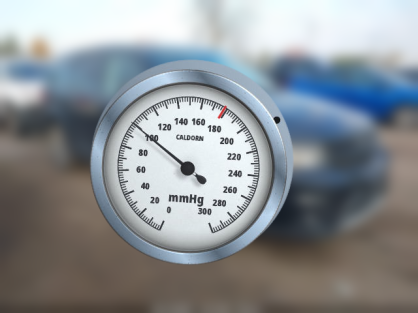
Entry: 100 mmHg
